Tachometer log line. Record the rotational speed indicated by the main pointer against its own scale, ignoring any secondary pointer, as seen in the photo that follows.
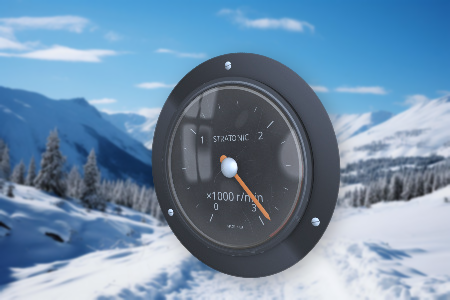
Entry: 2900 rpm
